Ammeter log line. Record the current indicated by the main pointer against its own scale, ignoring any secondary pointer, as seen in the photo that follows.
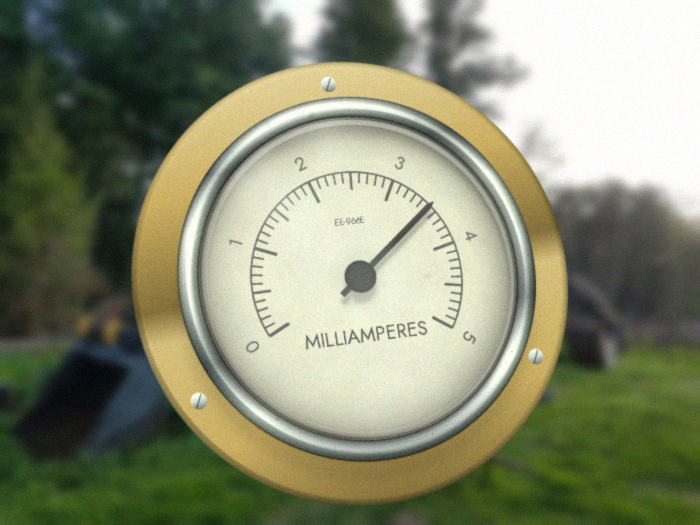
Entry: 3.5 mA
